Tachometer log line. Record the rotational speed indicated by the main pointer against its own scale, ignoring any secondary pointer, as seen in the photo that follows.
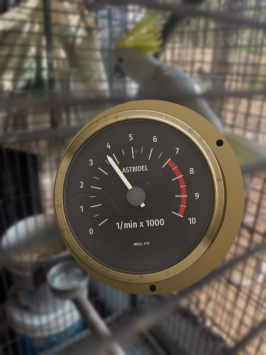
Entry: 3750 rpm
